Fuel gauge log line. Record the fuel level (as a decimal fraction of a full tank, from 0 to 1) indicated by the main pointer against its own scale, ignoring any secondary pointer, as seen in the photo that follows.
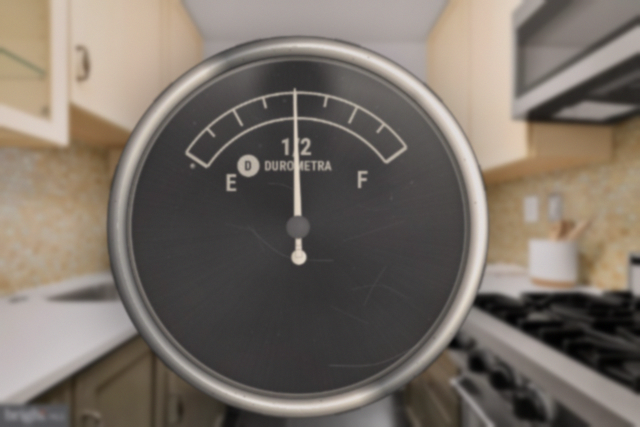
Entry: 0.5
